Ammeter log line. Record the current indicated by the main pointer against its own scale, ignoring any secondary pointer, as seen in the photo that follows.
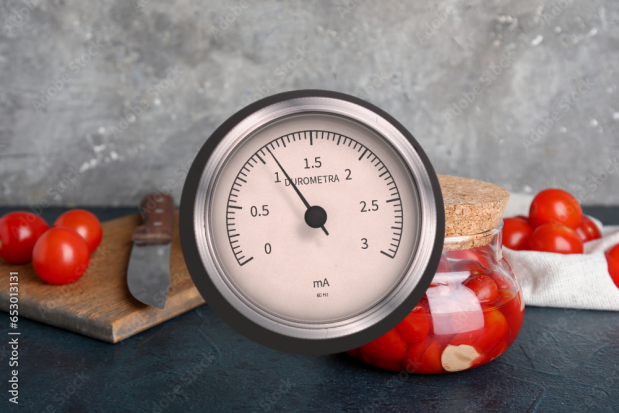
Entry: 1.1 mA
